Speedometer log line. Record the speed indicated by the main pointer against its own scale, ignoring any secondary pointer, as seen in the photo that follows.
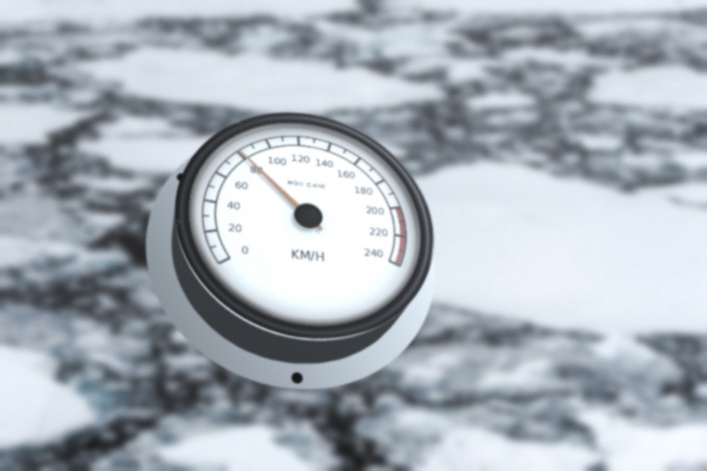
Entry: 80 km/h
